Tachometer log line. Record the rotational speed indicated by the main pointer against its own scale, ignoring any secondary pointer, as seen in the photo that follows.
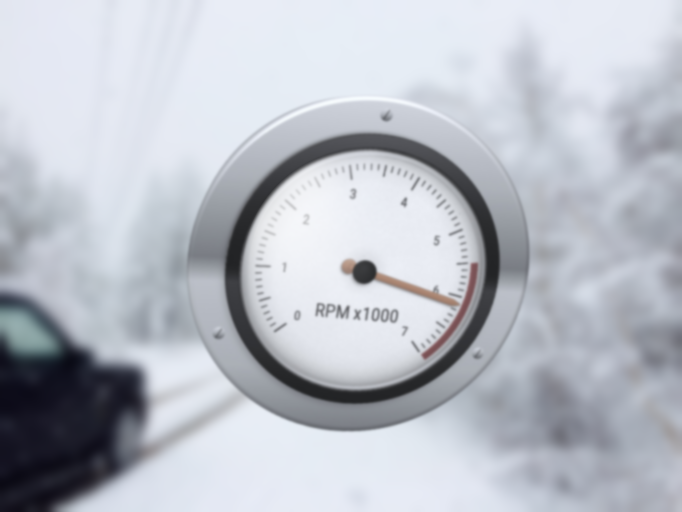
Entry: 6100 rpm
